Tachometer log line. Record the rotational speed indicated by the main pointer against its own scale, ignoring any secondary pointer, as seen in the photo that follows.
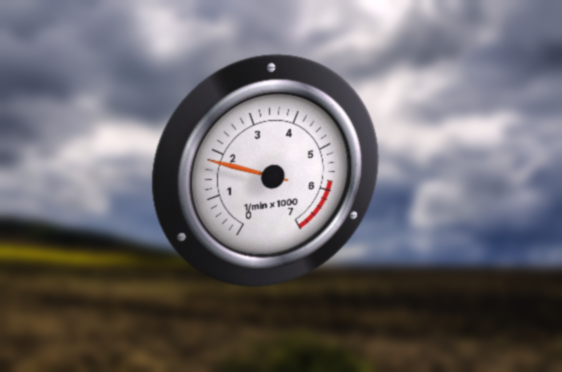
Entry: 1800 rpm
